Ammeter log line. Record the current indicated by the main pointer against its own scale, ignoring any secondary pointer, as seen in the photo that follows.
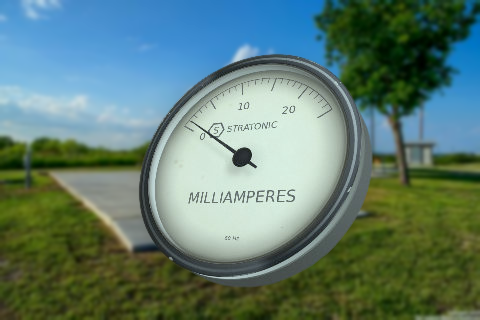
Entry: 1 mA
